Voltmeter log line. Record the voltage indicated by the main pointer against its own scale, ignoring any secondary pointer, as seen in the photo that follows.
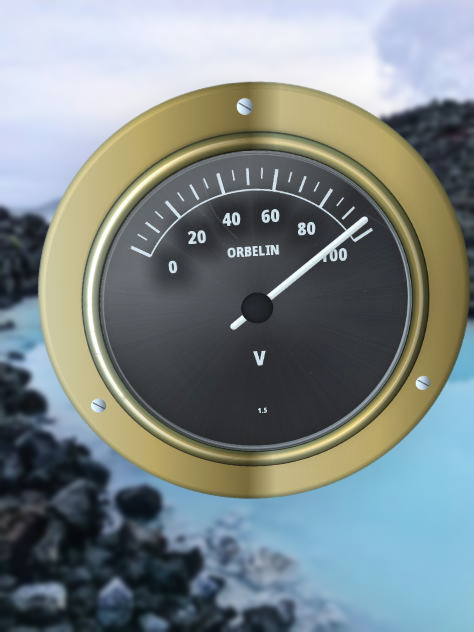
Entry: 95 V
